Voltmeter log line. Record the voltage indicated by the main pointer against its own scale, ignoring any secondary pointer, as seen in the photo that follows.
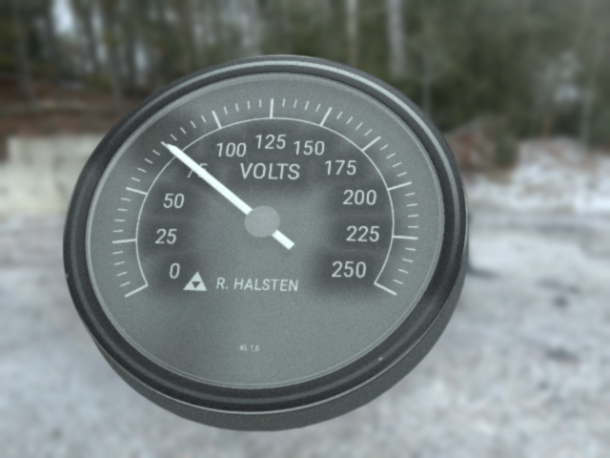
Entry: 75 V
